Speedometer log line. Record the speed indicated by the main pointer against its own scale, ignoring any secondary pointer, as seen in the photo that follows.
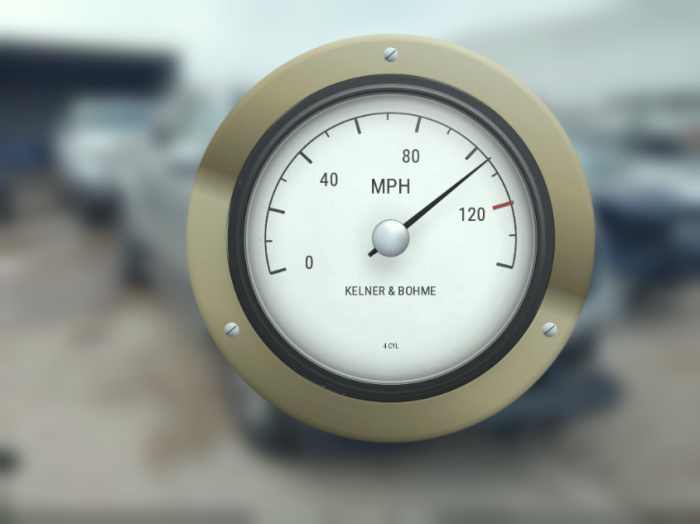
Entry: 105 mph
